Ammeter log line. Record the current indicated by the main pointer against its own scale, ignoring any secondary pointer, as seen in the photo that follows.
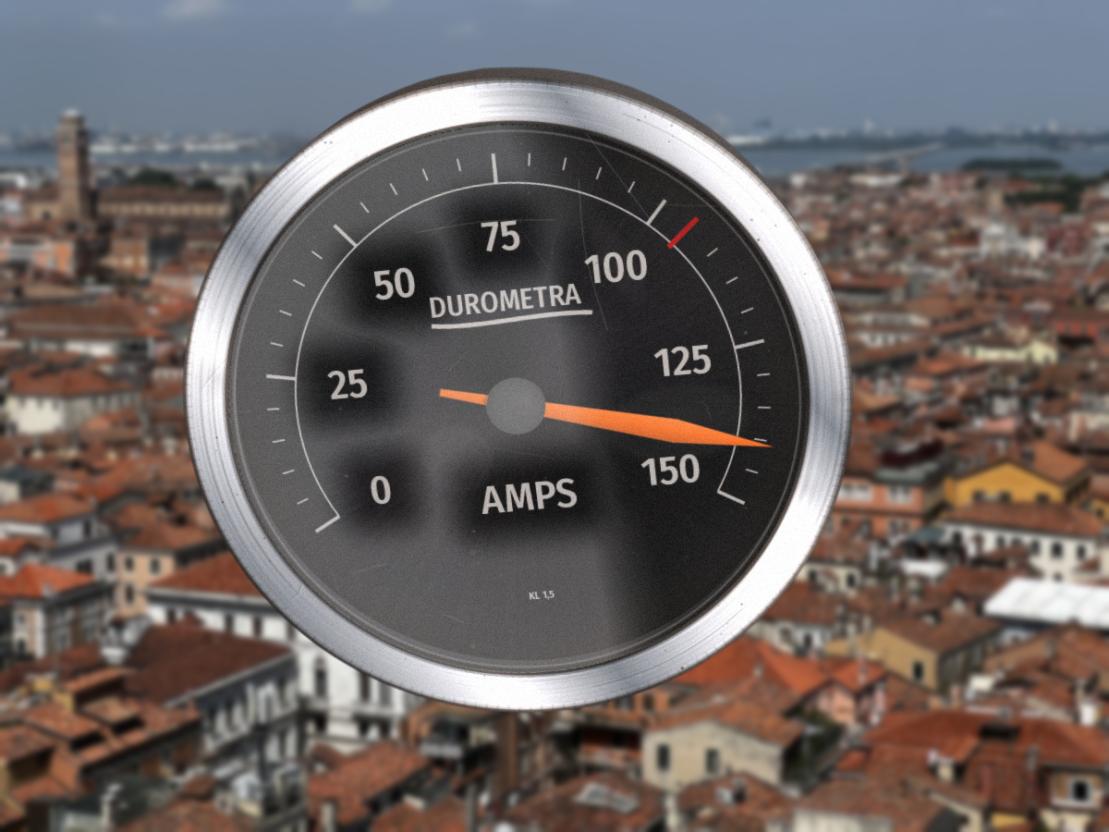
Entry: 140 A
